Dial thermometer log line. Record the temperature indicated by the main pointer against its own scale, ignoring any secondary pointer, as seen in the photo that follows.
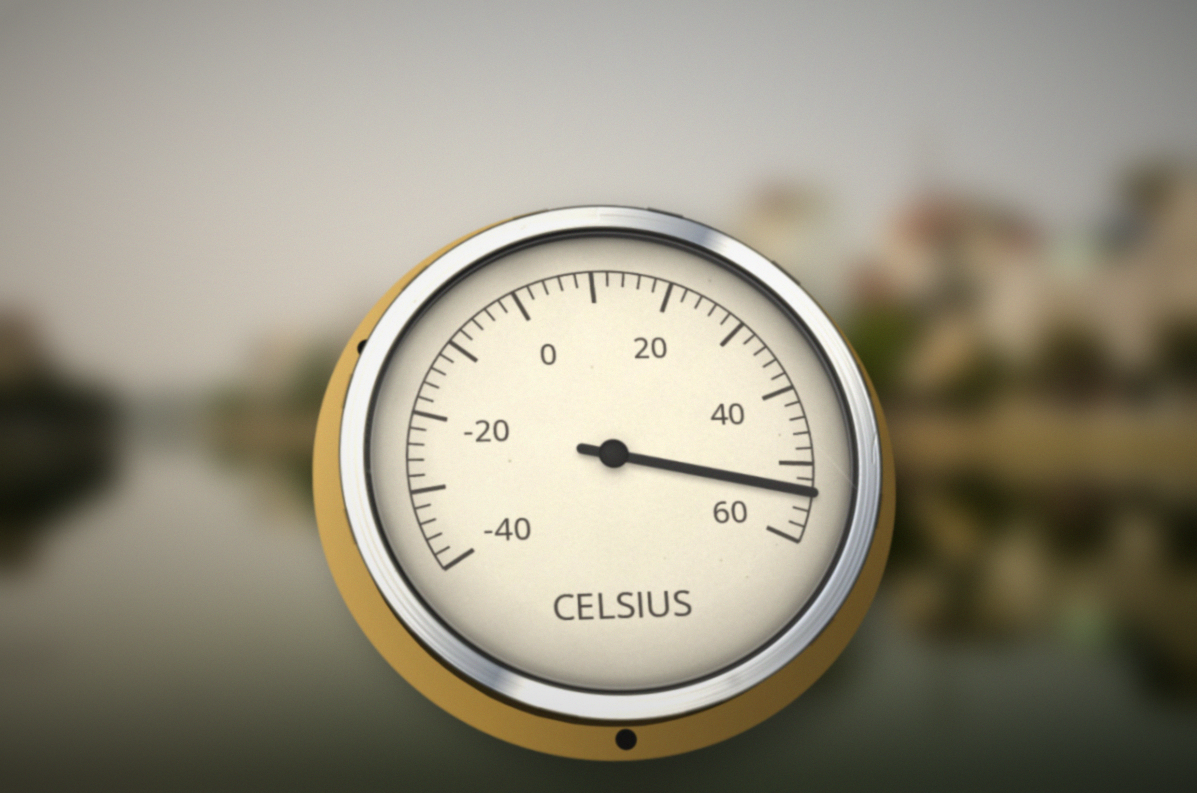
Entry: 54 °C
